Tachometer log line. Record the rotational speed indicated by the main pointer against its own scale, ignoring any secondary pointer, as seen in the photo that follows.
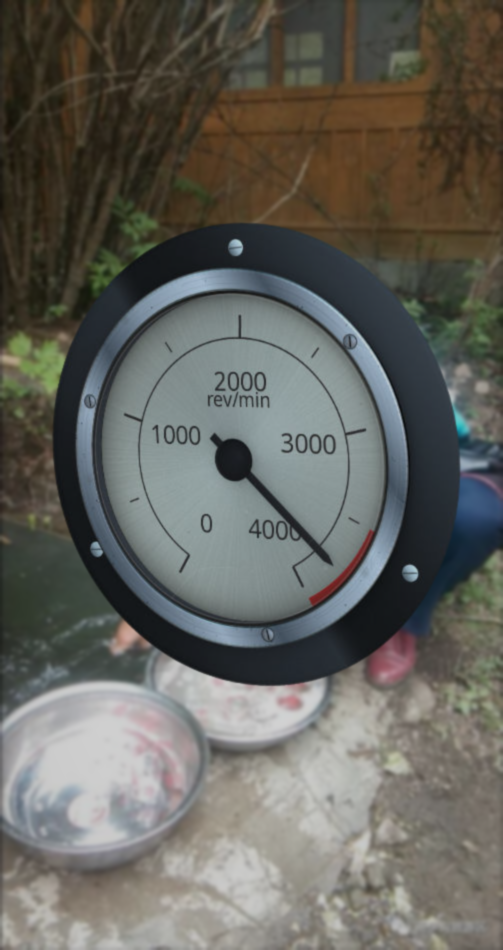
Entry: 3750 rpm
